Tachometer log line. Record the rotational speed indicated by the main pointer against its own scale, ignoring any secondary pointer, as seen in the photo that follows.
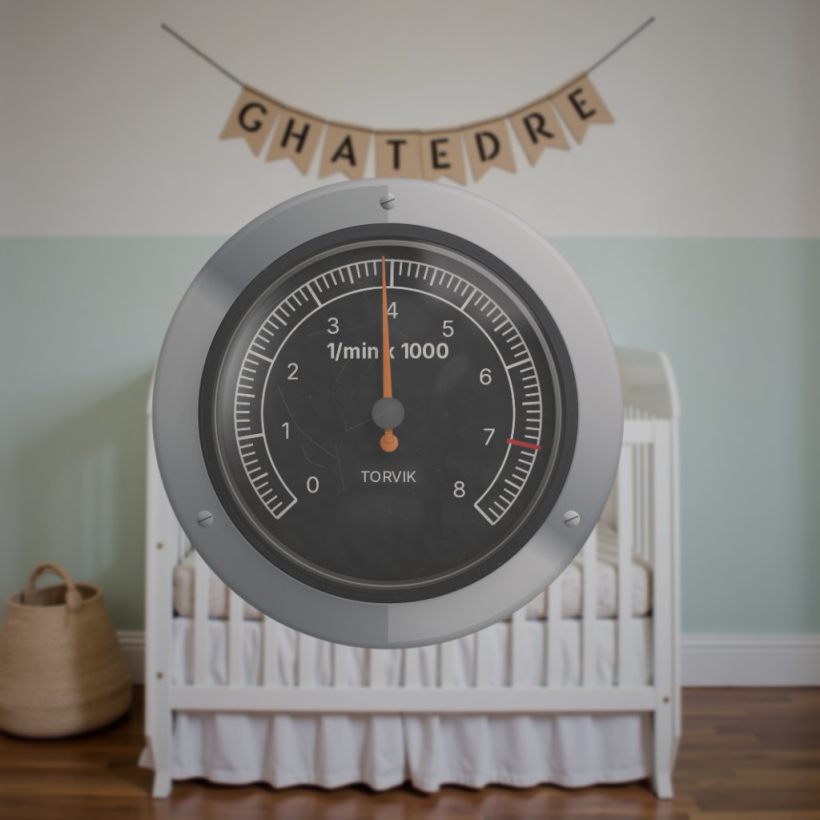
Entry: 3900 rpm
